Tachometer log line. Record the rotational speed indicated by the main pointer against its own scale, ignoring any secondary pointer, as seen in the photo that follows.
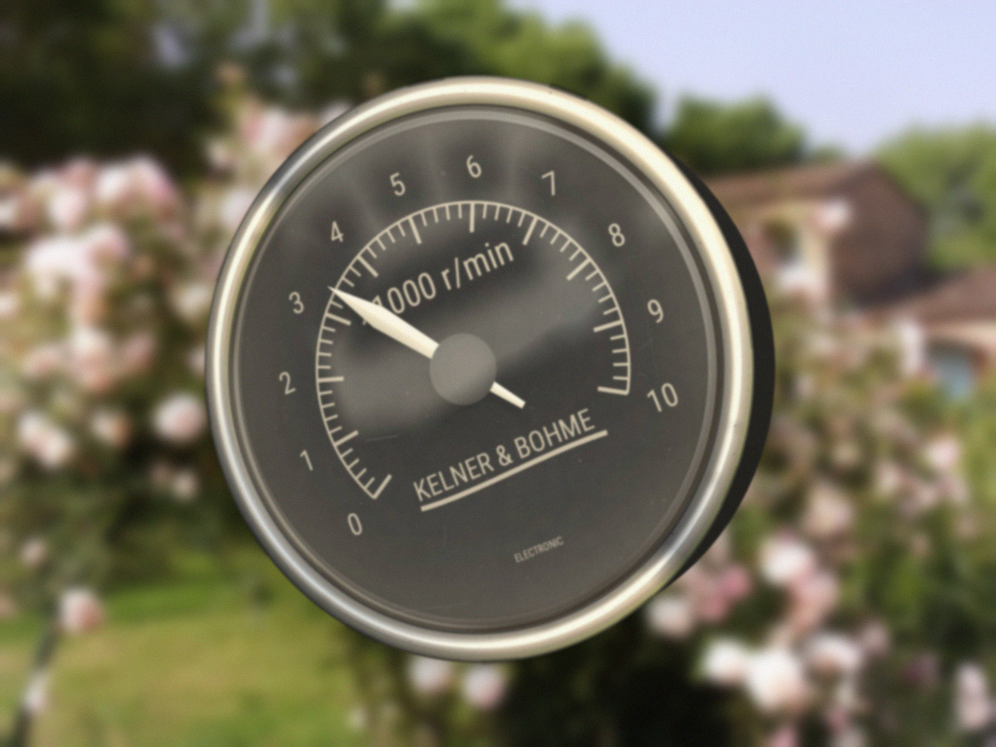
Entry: 3400 rpm
